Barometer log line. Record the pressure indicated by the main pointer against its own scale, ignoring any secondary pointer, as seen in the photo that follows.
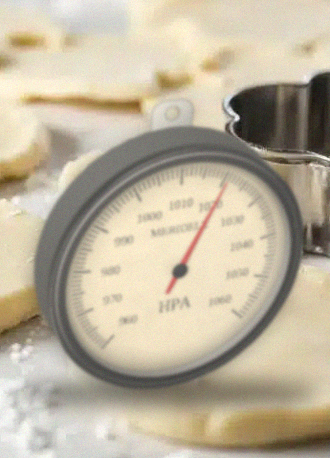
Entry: 1020 hPa
